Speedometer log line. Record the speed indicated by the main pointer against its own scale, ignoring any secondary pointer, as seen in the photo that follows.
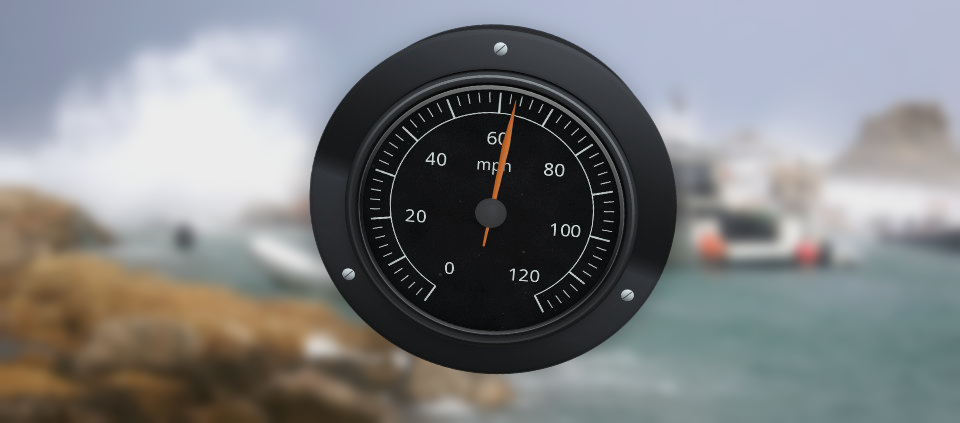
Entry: 63 mph
